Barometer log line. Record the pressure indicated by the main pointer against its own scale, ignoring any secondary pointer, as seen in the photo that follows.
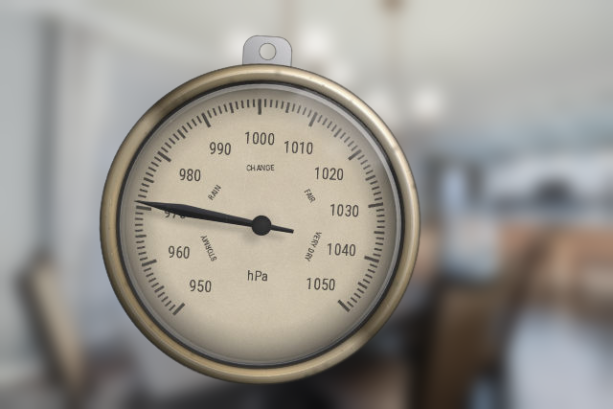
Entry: 971 hPa
